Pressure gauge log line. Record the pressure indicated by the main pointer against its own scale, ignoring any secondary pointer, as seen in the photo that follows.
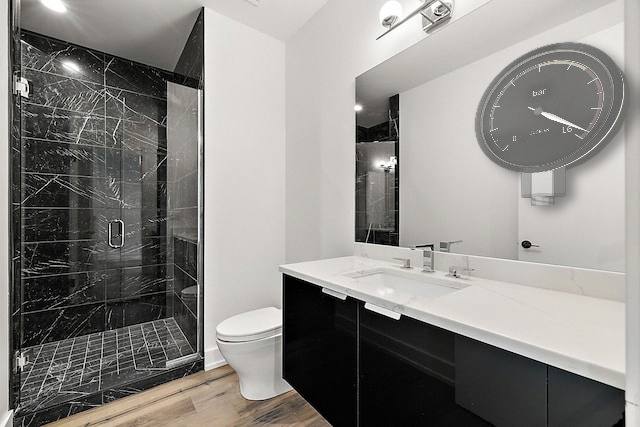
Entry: 15.5 bar
